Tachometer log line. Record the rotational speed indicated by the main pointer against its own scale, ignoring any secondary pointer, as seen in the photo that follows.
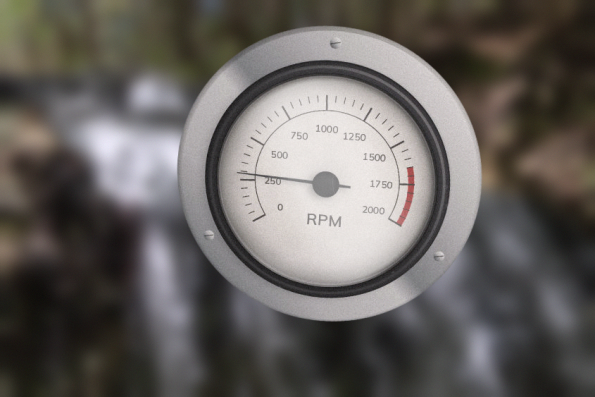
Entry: 300 rpm
